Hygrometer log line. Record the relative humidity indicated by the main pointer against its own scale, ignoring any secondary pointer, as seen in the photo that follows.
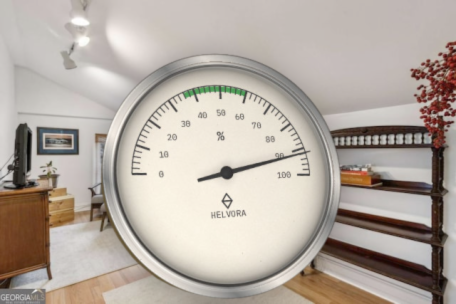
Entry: 92 %
